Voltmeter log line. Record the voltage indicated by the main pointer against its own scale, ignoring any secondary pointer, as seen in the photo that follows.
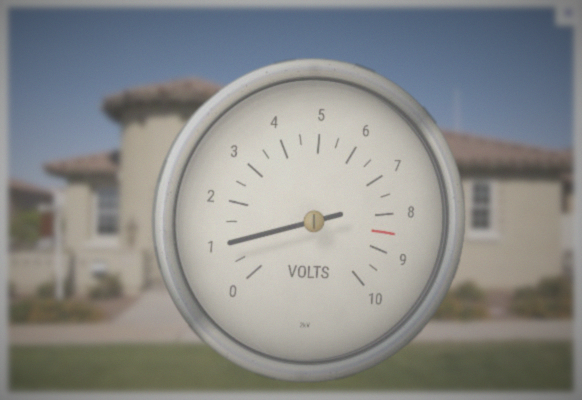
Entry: 1 V
